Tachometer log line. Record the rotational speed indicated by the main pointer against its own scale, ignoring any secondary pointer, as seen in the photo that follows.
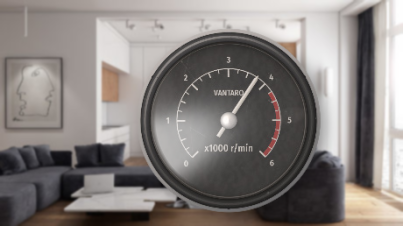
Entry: 3750 rpm
